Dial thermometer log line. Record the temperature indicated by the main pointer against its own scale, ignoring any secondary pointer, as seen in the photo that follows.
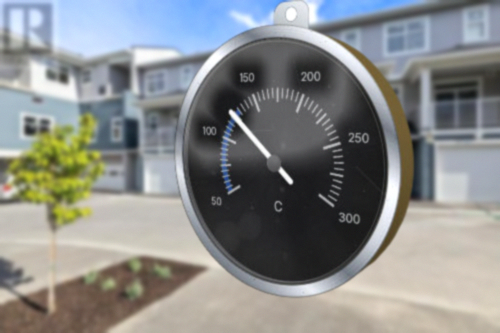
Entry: 125 °C
